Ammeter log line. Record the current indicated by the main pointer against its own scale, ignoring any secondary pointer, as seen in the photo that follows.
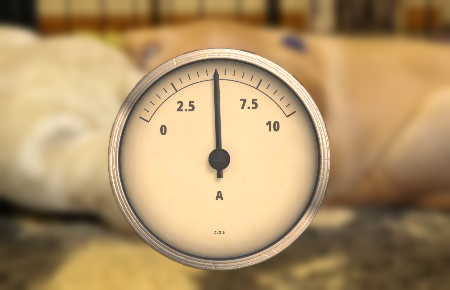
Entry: 5 A
